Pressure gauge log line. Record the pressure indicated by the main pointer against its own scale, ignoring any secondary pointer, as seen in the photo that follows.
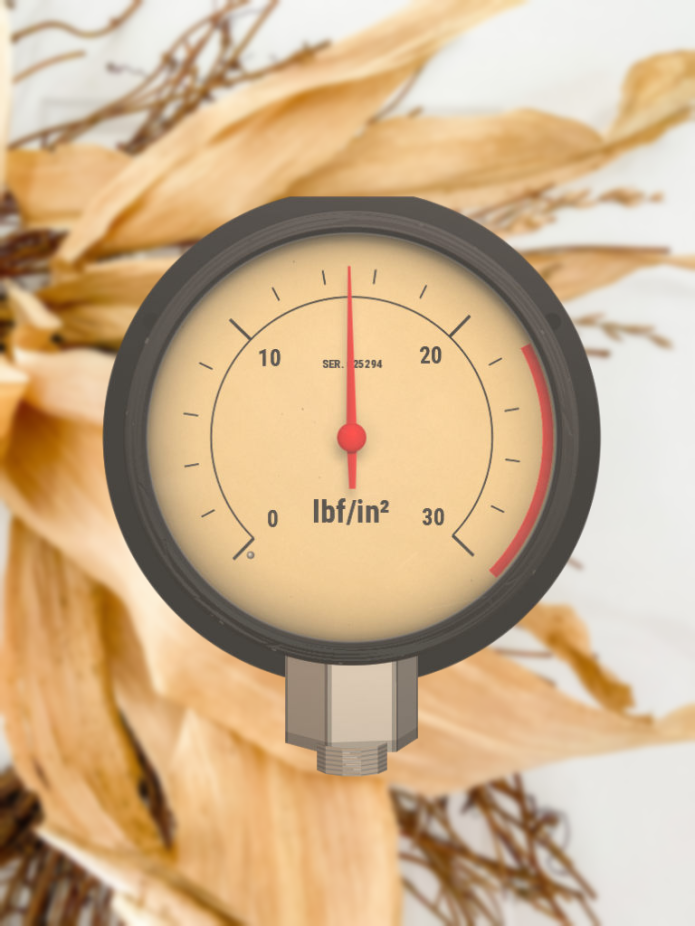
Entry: 15 psi
